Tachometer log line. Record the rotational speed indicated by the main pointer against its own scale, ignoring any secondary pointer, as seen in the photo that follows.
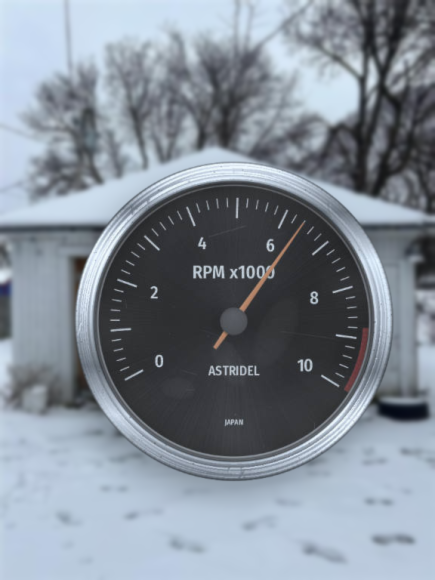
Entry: 6400 rpm
